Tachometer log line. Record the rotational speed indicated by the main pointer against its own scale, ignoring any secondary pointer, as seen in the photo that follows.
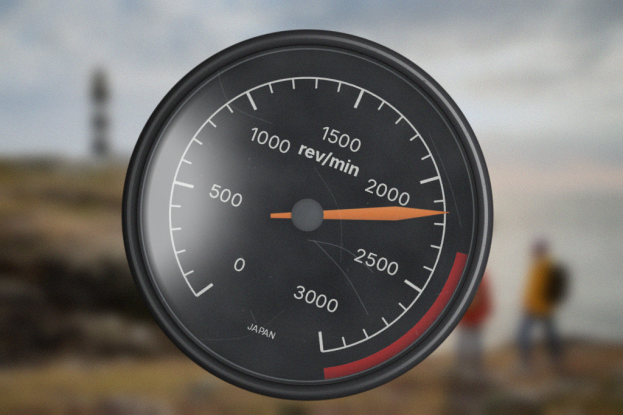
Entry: 2150 rpm
